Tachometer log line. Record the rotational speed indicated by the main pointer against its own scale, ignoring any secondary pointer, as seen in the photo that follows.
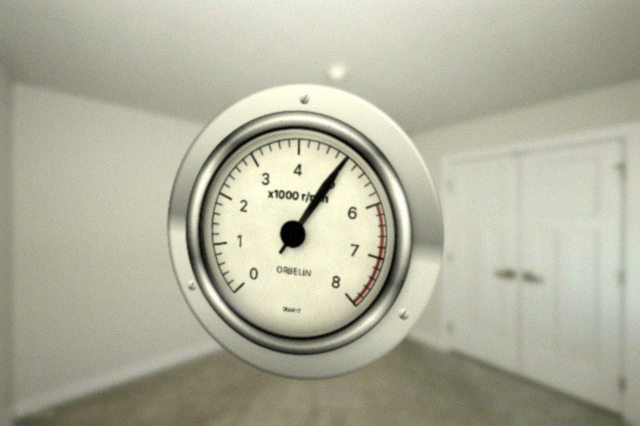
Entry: 5000 rpm
